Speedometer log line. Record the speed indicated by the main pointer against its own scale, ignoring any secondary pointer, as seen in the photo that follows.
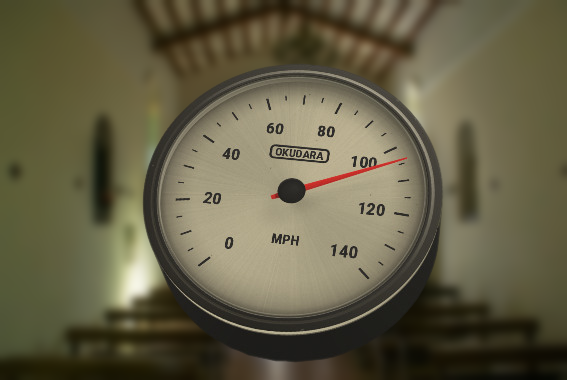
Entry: 105 mph
